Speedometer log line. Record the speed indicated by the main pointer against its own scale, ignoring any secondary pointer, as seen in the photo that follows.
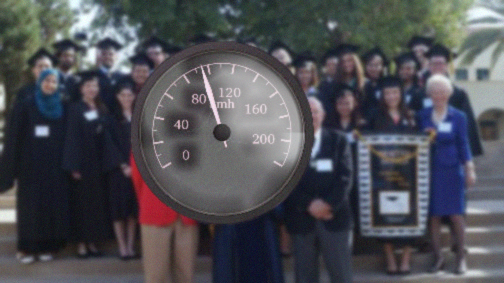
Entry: 95 km/h
